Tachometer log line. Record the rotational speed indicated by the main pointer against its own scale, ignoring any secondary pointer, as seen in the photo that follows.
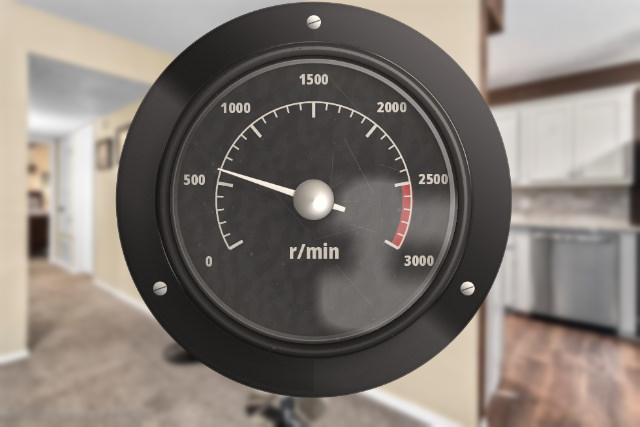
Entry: 600 rpm
